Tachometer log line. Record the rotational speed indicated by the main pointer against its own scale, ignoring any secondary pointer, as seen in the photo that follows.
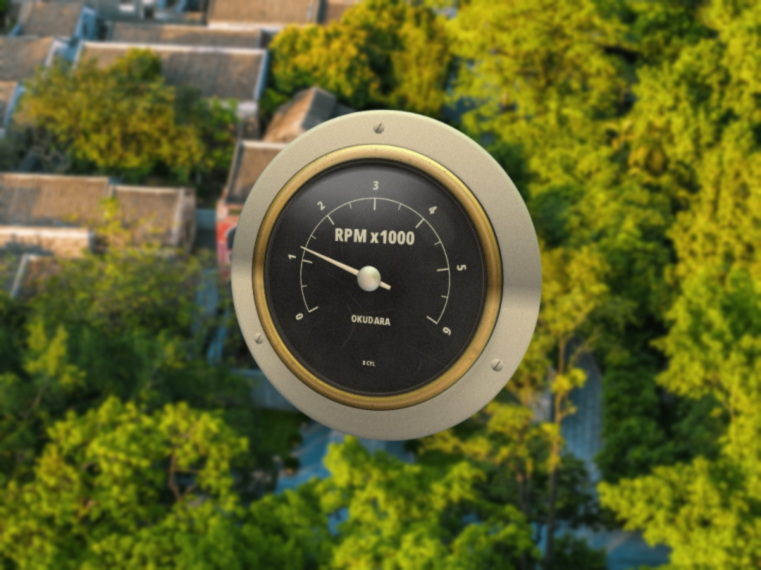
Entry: 1250 rpm
